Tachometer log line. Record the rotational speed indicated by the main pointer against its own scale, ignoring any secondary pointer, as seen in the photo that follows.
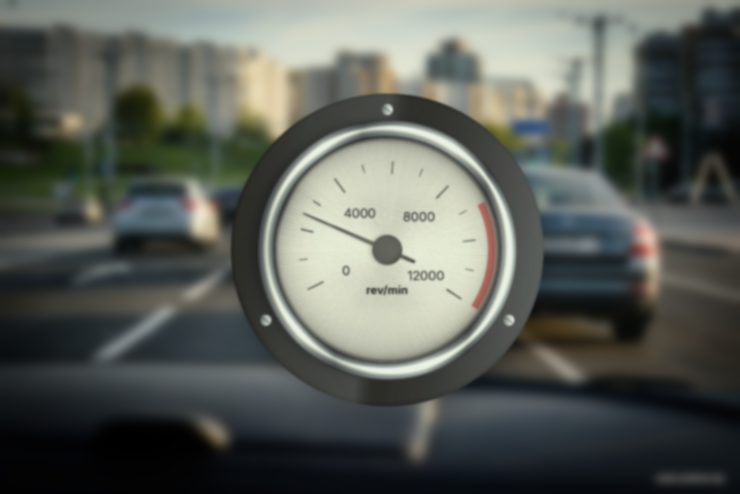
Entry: 2500 rpm
